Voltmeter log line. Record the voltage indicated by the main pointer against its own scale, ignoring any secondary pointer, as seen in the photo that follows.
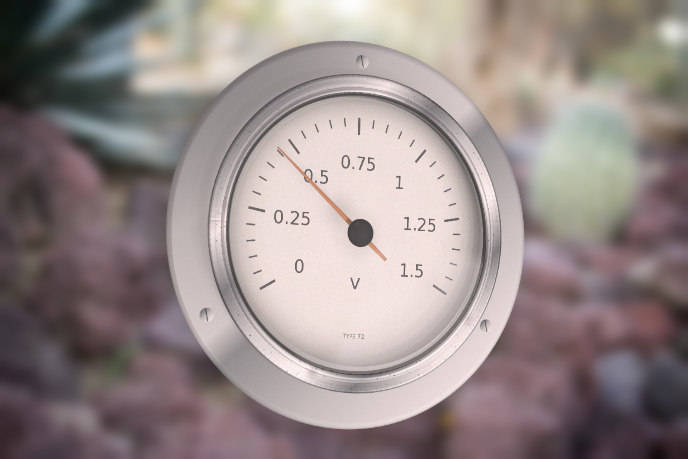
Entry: 0.45 V
